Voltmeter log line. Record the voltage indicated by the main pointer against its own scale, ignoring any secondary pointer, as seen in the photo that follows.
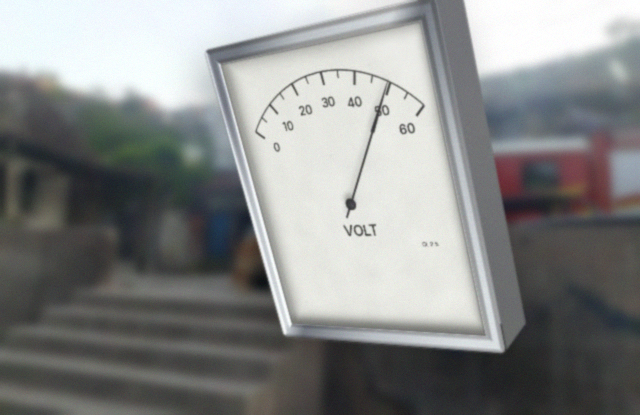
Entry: 50 V
